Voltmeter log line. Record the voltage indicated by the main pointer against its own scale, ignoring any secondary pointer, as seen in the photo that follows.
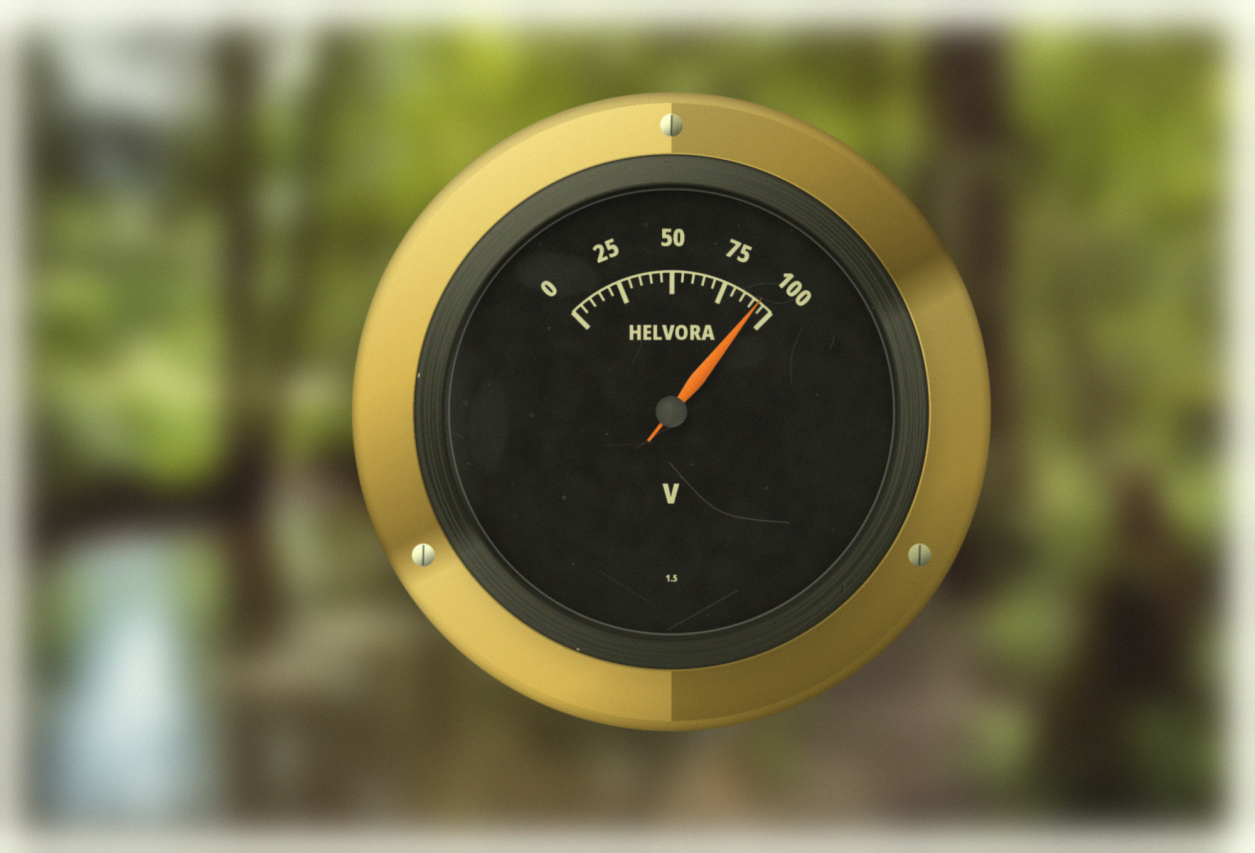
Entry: 92.5 V
